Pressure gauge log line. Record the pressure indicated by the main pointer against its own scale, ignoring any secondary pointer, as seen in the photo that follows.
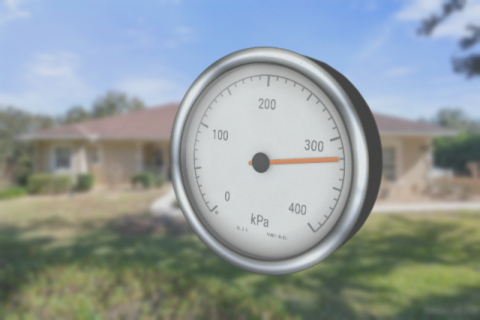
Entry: 320 kPa
